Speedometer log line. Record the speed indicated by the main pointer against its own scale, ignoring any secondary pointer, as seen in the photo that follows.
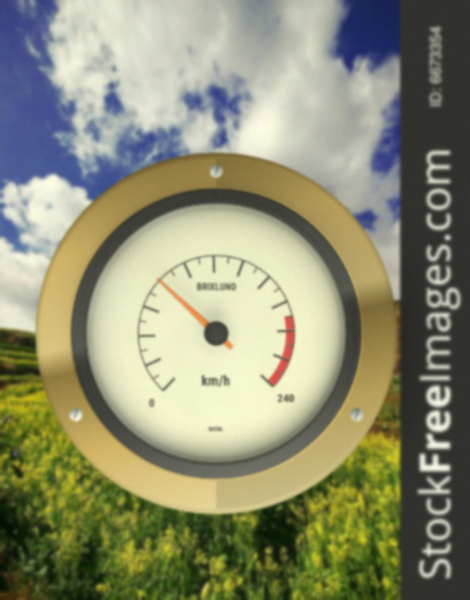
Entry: 80 km/h
